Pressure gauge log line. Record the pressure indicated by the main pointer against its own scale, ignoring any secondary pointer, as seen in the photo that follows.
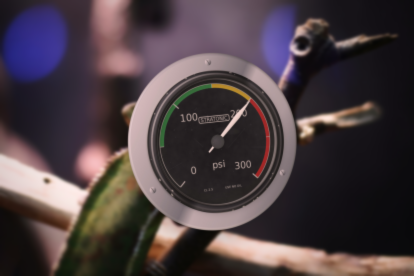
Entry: 200 psi
